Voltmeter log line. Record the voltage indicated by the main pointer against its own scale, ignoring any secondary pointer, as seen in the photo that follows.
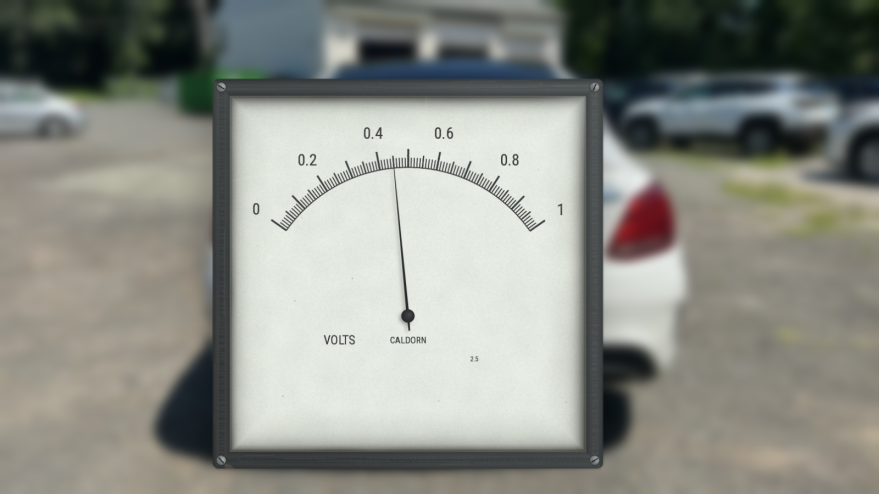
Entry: 0.45 V
